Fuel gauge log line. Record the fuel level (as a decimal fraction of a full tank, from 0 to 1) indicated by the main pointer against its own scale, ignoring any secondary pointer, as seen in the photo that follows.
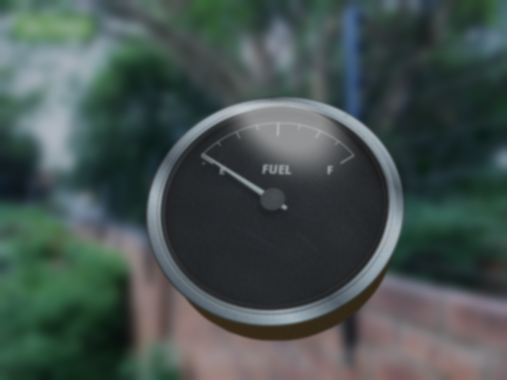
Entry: 0
